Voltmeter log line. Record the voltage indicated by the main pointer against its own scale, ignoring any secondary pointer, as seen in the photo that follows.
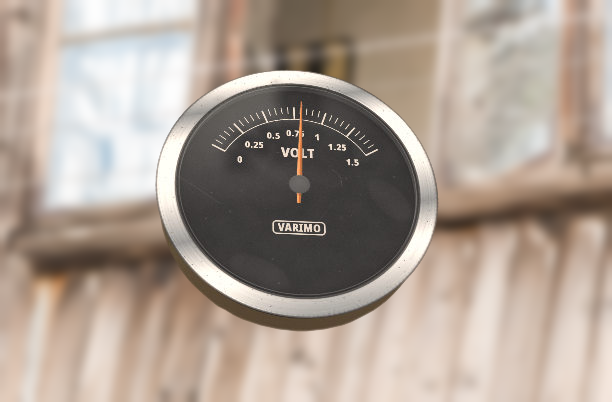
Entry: 0.8 V
